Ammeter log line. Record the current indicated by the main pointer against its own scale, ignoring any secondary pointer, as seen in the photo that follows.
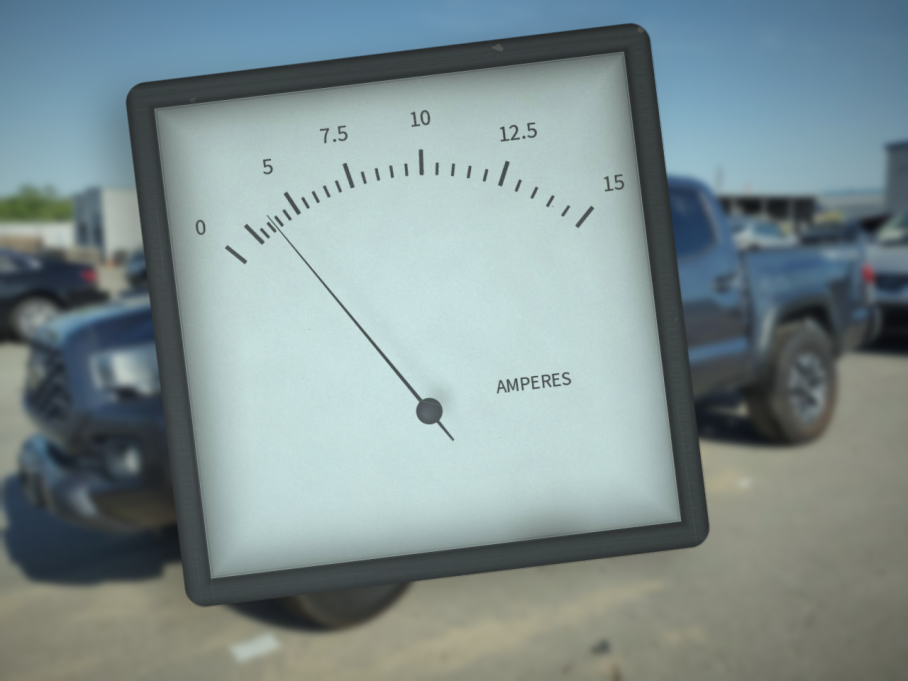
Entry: 3.75 A
